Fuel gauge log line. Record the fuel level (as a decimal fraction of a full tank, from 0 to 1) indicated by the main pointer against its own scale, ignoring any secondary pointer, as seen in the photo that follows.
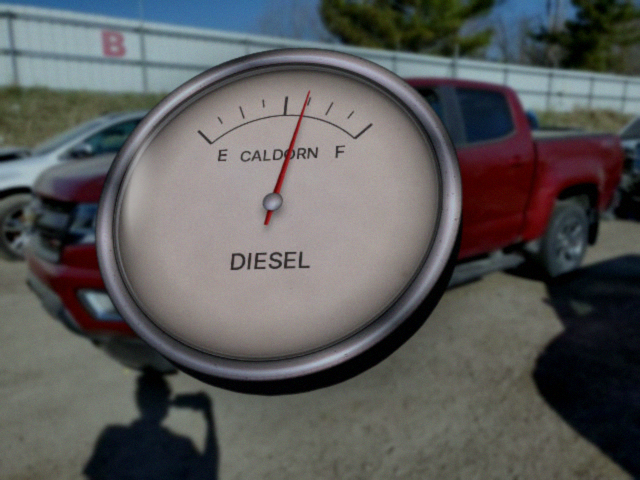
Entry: 0.625
